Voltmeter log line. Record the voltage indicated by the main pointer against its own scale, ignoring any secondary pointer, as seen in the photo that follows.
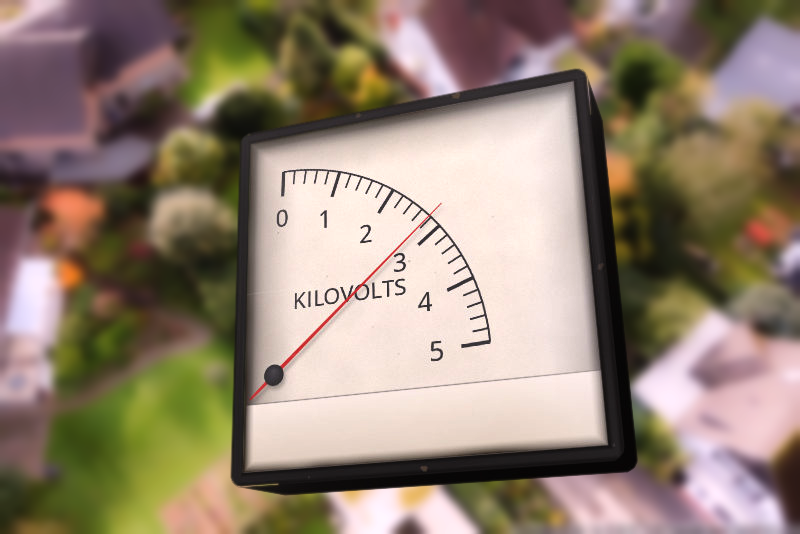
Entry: 2.8 kV
